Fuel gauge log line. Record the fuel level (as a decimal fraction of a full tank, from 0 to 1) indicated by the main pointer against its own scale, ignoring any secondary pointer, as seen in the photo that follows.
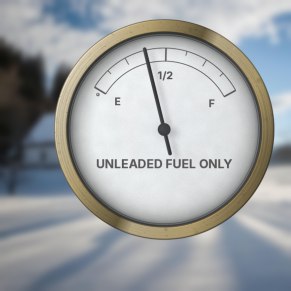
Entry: 0.375
